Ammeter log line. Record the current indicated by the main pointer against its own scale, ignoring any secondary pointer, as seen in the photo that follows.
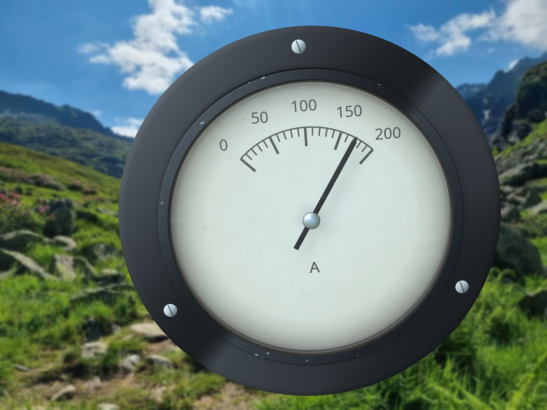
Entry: 170 A
